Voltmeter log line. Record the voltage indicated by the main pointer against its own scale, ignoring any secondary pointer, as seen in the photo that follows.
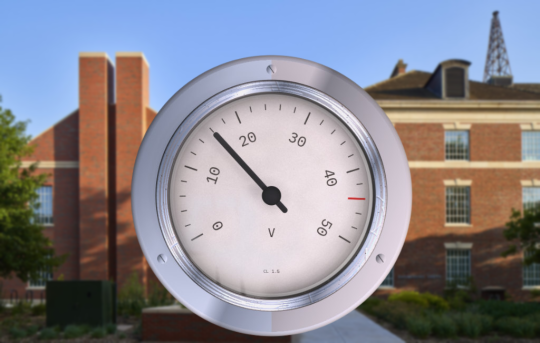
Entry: 16 V
